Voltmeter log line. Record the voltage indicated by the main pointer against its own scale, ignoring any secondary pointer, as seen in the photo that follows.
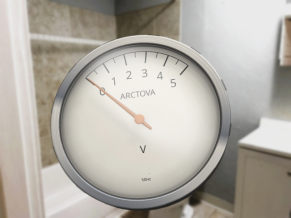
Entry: 0 V
